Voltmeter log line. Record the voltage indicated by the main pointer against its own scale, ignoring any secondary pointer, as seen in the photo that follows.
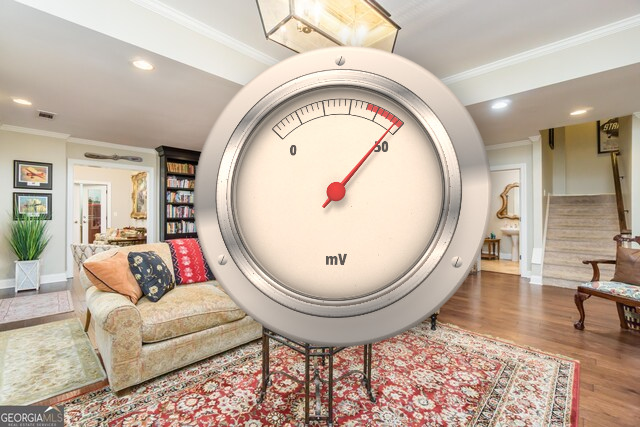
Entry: 48 mV
